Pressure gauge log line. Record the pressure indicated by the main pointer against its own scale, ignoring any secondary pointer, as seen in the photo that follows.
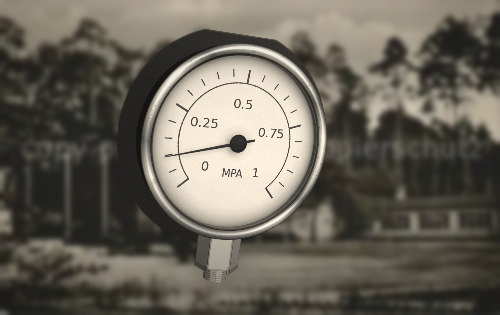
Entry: 0.1 MPa
